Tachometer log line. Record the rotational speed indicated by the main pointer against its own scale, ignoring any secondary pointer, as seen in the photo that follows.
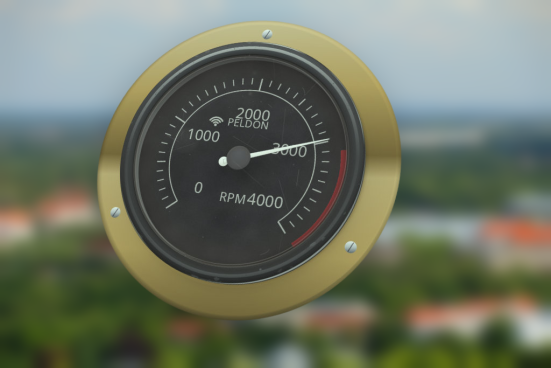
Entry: 3000 rpm
